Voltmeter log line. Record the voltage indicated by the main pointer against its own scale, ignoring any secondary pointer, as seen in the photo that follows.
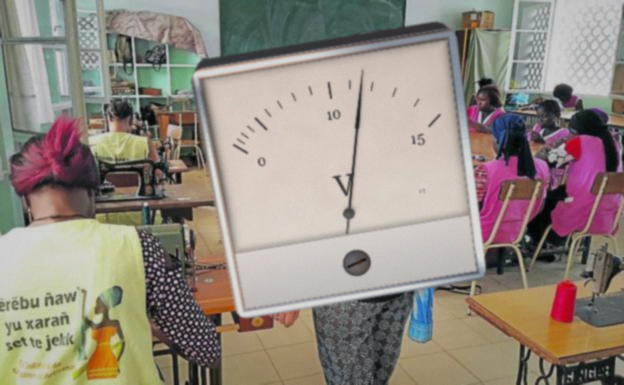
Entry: 11.5 V
